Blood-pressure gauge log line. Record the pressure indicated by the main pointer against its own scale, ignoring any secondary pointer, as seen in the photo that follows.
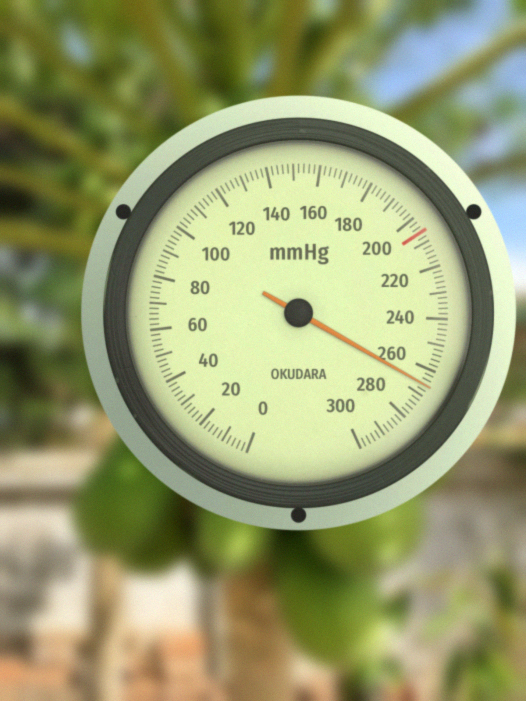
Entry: 266 mmHg
